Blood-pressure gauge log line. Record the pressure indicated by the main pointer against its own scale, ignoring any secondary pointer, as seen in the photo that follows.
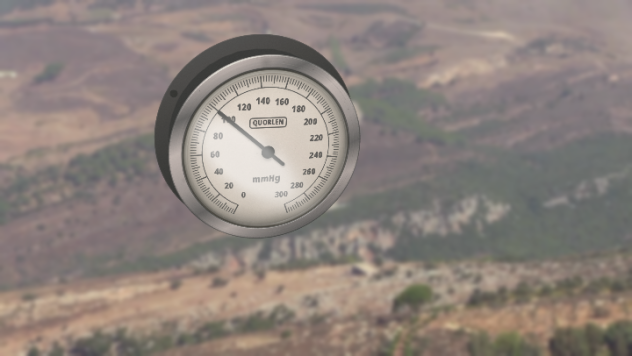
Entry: 100 mmHg
